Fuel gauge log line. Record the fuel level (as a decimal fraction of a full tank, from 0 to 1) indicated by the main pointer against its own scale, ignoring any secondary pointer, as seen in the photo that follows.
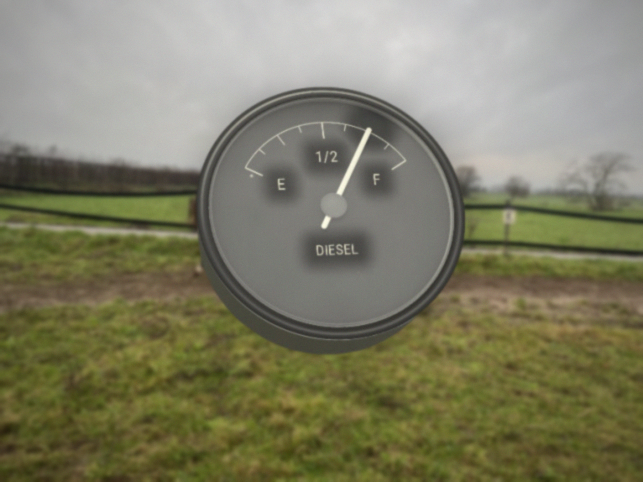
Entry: 0.75
